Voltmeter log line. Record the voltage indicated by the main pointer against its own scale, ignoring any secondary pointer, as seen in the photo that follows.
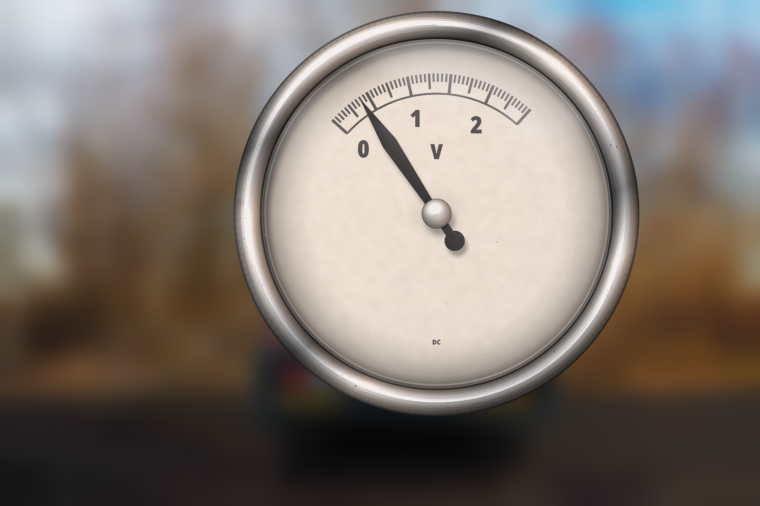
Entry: 0.4 V
